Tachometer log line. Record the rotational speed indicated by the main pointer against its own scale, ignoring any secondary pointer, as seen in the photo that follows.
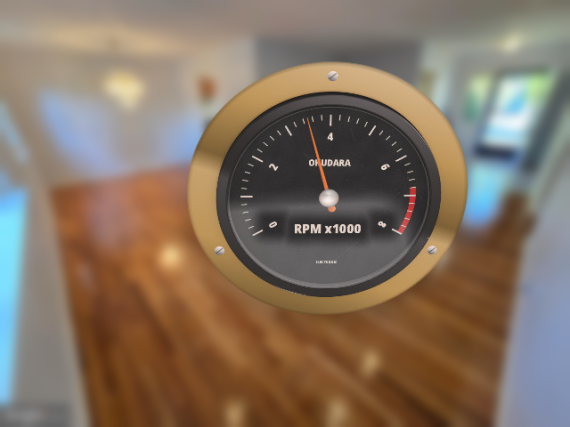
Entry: 3500 rpm
